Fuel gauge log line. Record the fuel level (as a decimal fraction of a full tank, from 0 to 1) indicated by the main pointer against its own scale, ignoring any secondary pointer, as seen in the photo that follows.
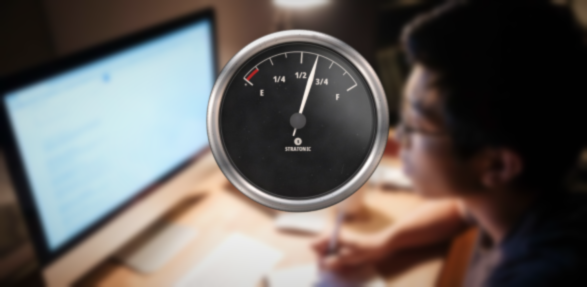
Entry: 0.625
